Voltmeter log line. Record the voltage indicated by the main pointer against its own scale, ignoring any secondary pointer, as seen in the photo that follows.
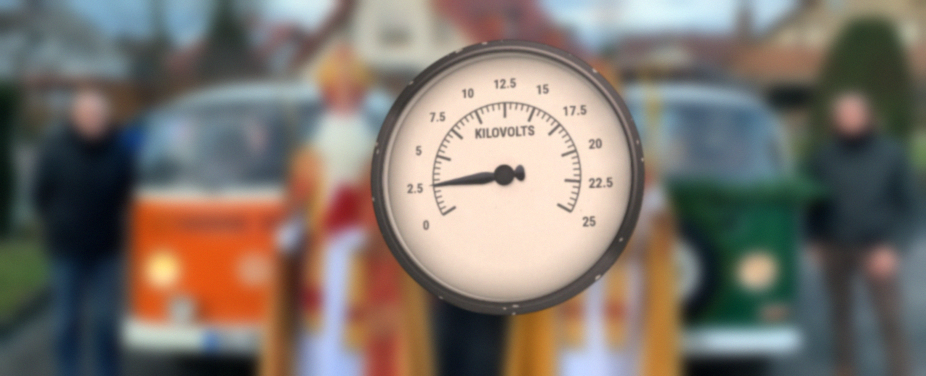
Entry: 2.5 kV
